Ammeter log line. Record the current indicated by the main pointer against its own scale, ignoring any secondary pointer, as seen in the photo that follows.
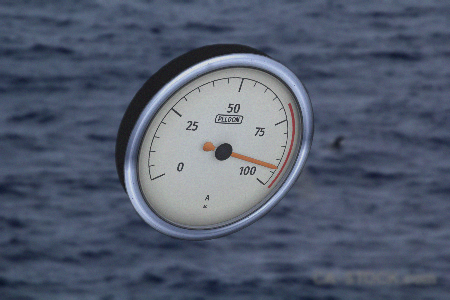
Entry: 92.5 A
